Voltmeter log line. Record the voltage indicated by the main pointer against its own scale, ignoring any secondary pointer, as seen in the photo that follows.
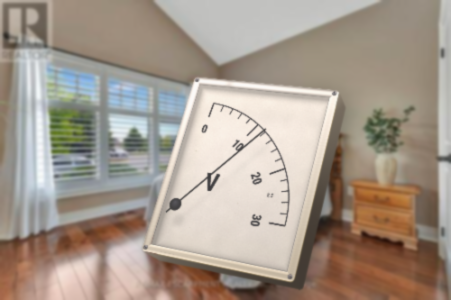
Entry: 12 V
